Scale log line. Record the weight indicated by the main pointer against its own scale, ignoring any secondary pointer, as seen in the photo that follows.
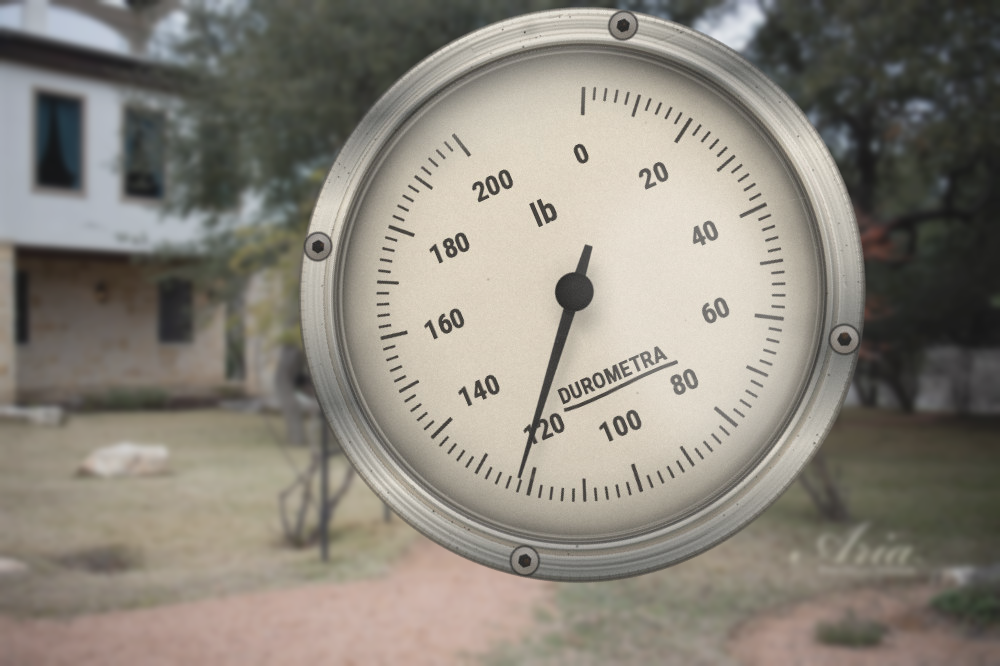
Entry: 122 lb
